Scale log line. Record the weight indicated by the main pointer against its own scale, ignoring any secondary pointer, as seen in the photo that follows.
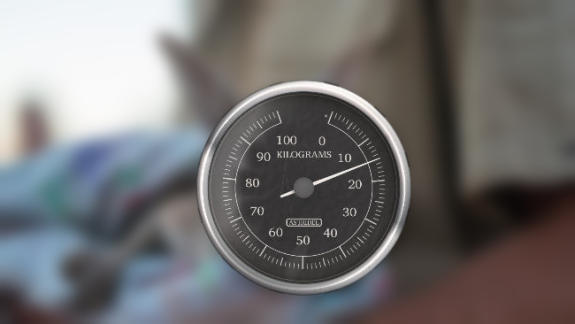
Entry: 15 kg
